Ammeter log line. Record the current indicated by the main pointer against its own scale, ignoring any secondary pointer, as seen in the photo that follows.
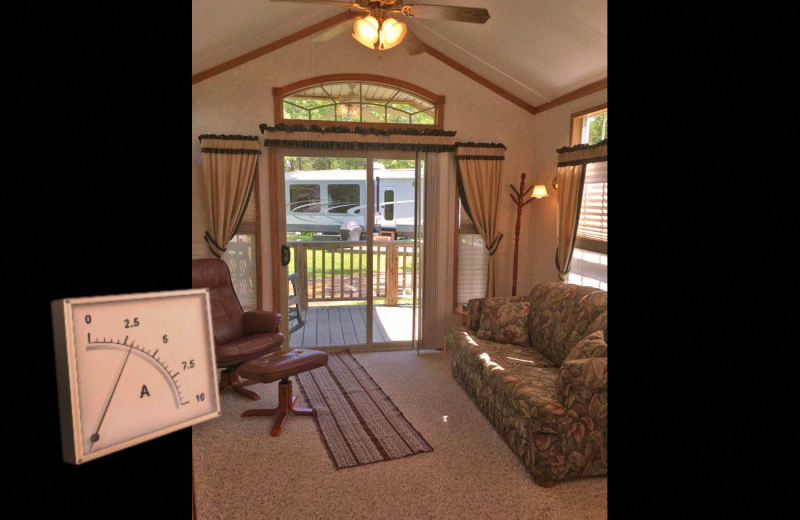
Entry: 3 A
